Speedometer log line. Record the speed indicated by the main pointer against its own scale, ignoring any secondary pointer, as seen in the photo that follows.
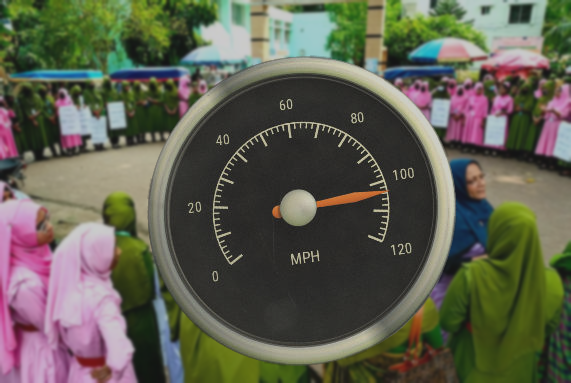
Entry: 104 mph
